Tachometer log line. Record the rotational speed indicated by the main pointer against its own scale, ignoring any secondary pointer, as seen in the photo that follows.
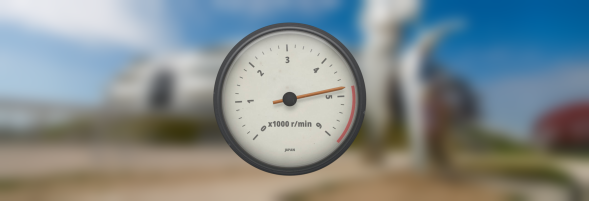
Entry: 4800 rpm
